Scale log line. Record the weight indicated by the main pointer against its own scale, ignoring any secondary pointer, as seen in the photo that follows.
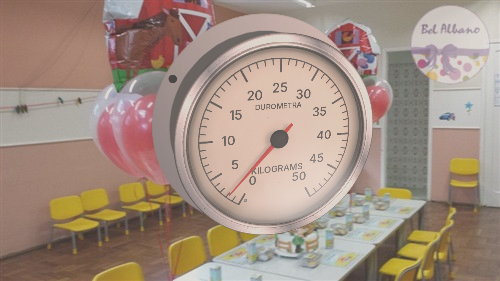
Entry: 2 kg
